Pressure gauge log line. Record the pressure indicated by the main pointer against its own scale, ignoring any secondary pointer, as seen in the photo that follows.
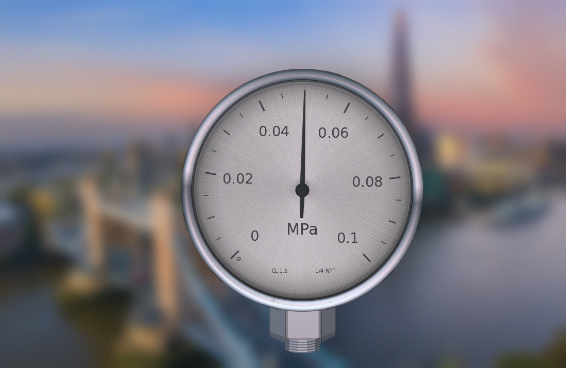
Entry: 0.05 MPa
